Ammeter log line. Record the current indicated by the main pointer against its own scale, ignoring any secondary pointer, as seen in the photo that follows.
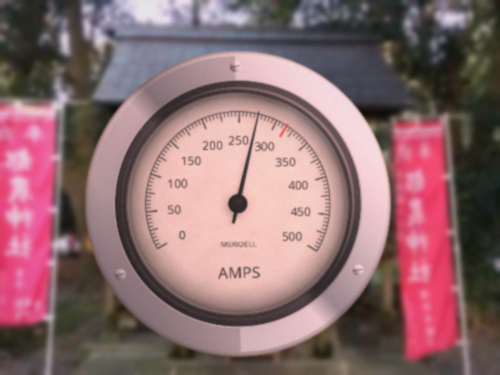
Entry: 275 A
